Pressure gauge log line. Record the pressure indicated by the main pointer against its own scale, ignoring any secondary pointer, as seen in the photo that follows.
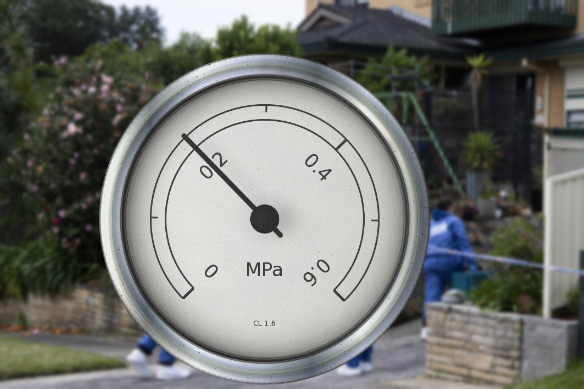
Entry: 0.2 MPa
